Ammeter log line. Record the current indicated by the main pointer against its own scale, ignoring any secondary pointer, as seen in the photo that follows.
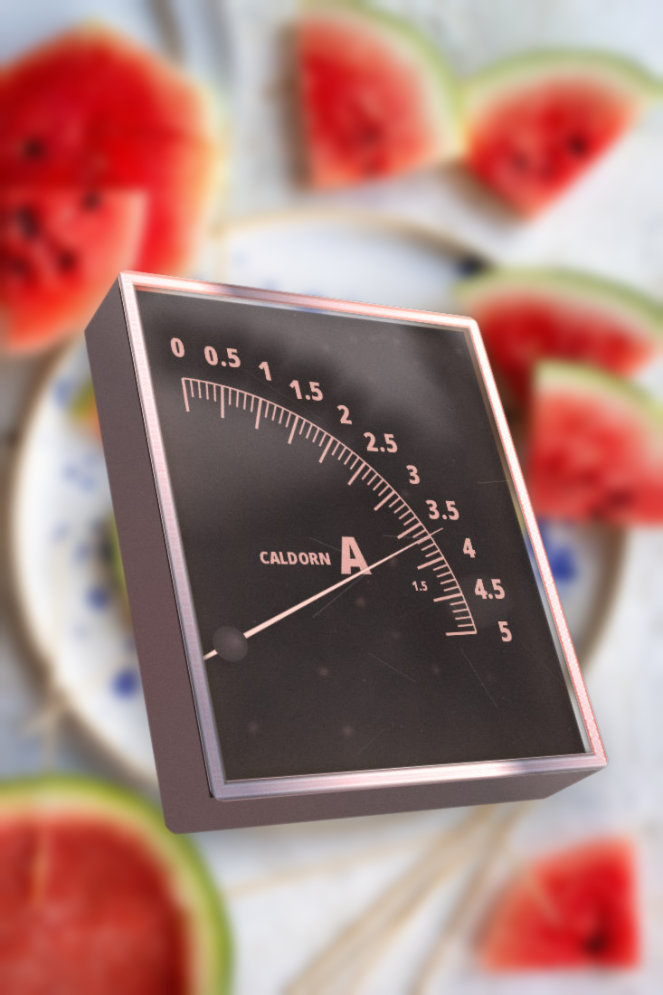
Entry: 3.7 A
